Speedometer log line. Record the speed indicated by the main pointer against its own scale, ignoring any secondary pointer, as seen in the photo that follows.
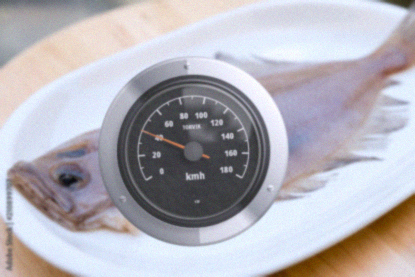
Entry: 40 km/h
